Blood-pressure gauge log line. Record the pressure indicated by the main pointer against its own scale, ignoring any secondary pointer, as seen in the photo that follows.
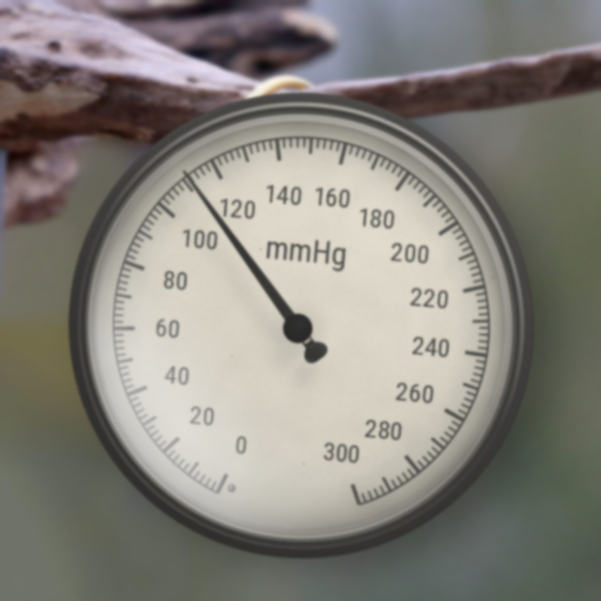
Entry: 112 mmHg
